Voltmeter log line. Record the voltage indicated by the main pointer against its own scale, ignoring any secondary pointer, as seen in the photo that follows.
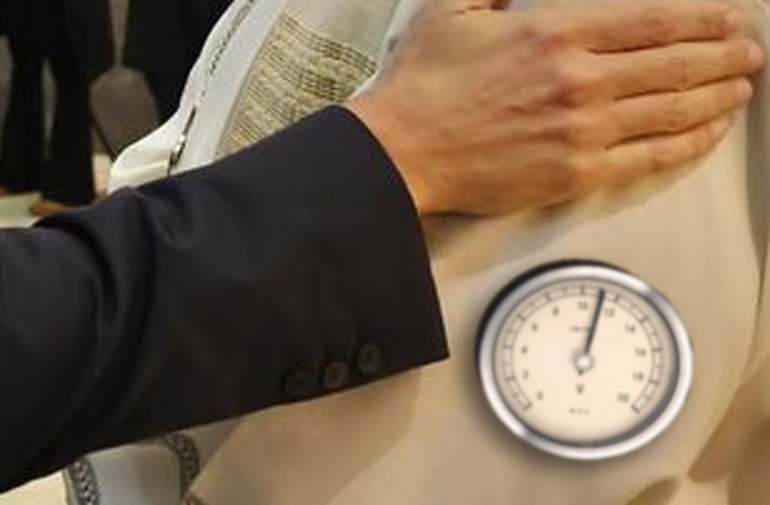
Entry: 11 V
